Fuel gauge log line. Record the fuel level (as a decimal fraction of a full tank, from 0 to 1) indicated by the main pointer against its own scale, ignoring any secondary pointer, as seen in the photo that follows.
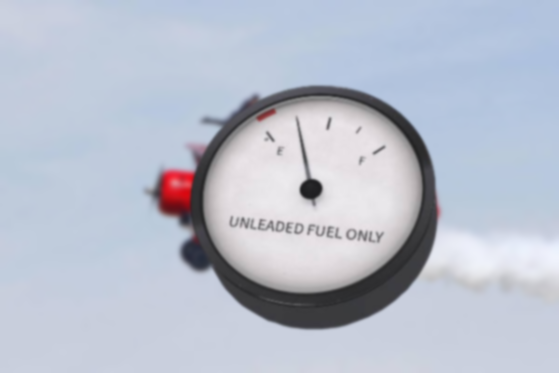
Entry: 0.25
